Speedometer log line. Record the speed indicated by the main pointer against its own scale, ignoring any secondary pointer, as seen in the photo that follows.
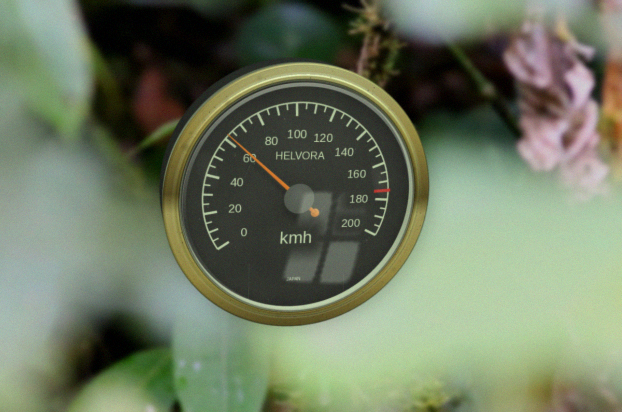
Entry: 62.5 km/h
